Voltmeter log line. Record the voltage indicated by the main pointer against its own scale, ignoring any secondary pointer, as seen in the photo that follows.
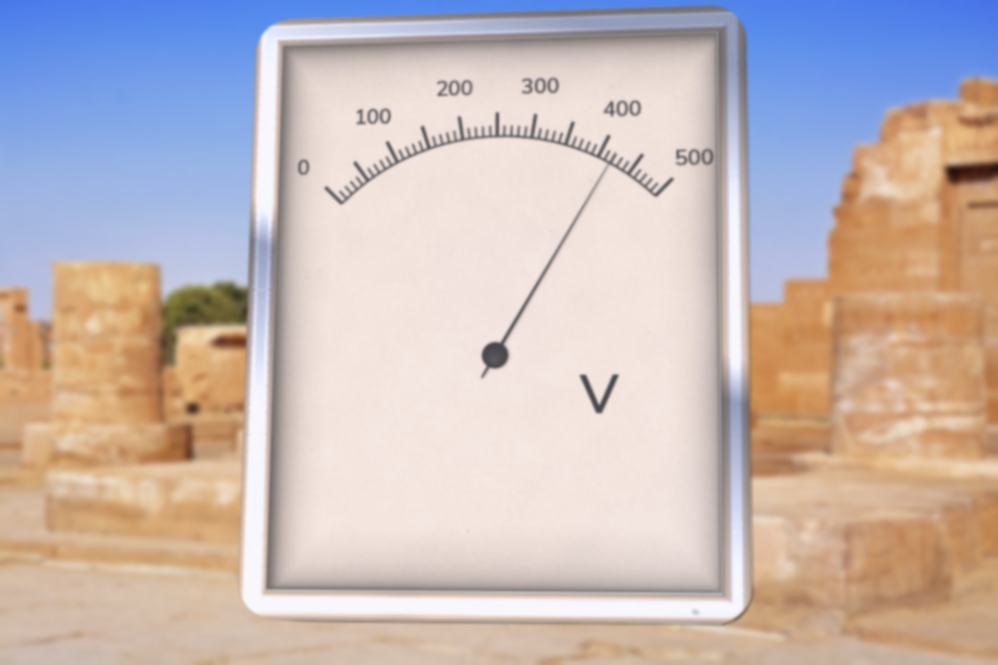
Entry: 420 V
